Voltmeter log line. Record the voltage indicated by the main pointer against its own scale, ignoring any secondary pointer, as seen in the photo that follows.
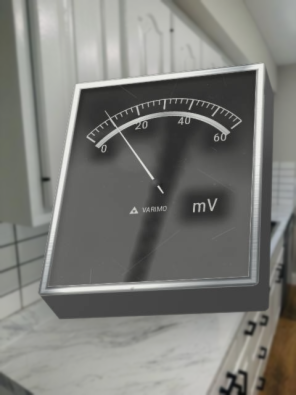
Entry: 10 mV
